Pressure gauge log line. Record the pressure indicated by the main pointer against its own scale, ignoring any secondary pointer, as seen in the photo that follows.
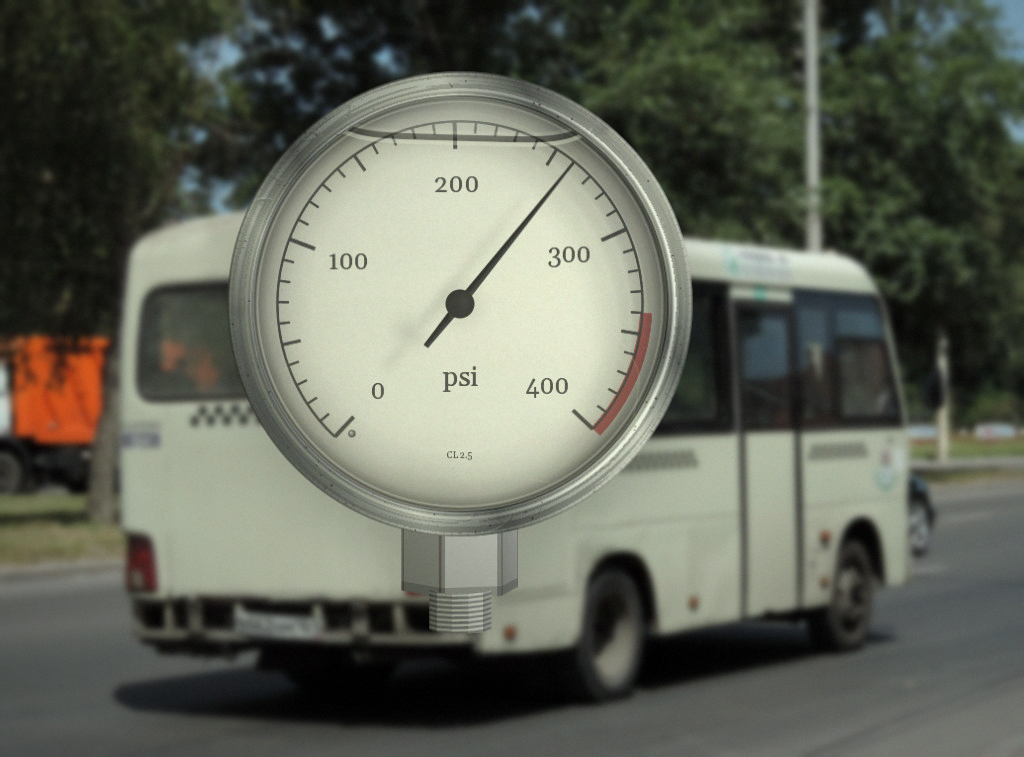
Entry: 260 psi
